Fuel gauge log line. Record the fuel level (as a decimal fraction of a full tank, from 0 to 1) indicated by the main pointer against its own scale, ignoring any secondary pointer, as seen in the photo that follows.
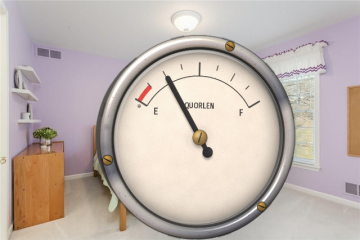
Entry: 0.25
